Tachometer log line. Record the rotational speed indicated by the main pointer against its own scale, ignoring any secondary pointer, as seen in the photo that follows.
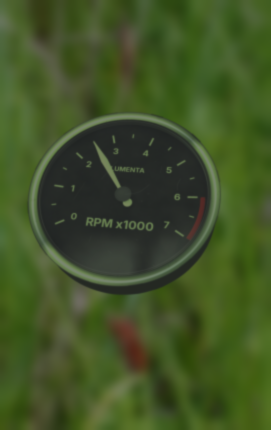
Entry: 2500 rpm
